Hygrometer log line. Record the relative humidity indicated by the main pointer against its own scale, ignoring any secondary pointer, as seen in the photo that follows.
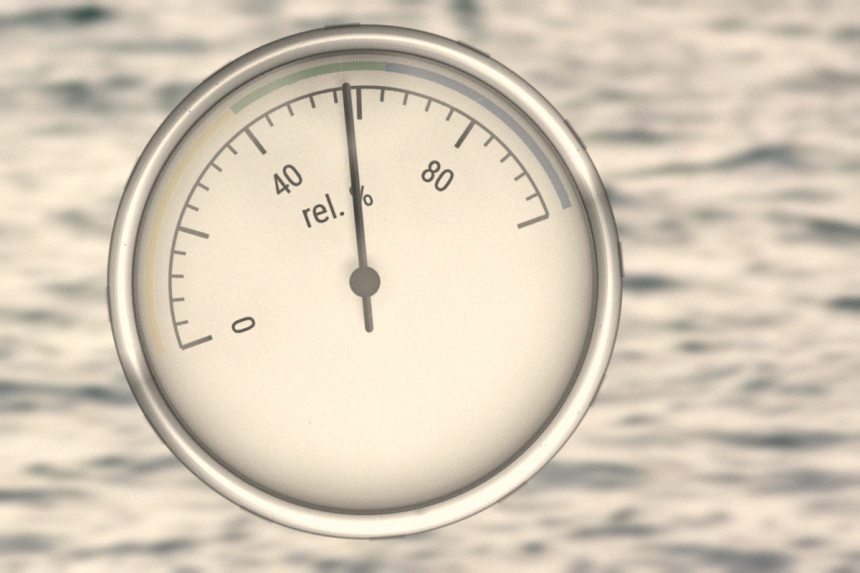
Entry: 58 %
